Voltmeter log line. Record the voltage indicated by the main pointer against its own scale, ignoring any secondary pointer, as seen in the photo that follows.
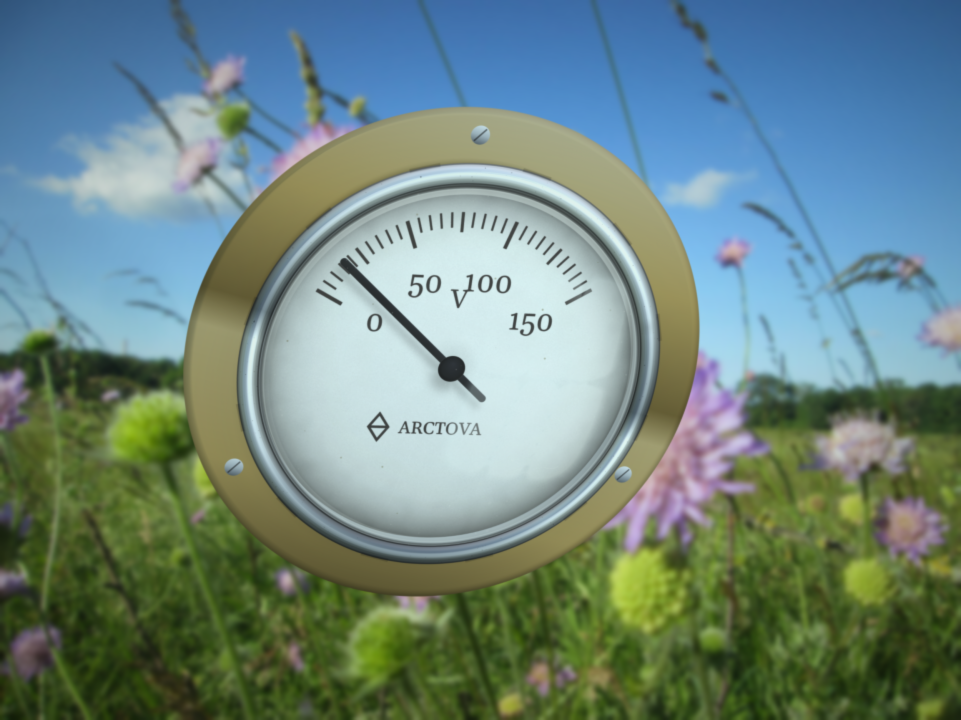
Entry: 17.5 V
